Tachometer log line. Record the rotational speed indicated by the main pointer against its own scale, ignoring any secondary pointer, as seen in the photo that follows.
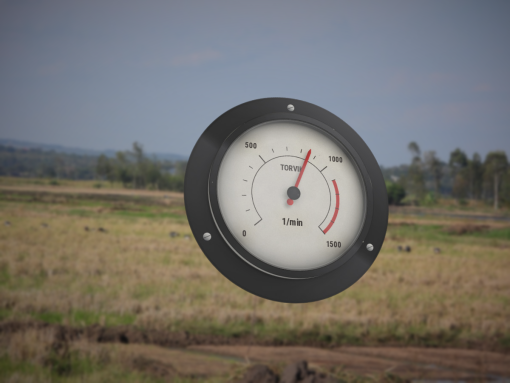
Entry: 850 rpm
